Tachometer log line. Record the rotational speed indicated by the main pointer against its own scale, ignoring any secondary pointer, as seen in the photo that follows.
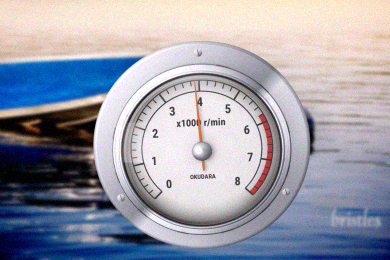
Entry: 3900 rpm
